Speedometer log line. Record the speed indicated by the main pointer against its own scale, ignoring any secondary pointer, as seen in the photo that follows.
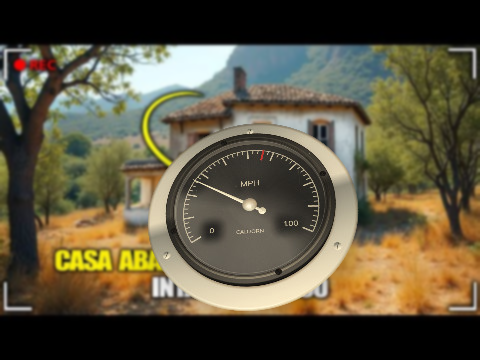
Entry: 26 mph
